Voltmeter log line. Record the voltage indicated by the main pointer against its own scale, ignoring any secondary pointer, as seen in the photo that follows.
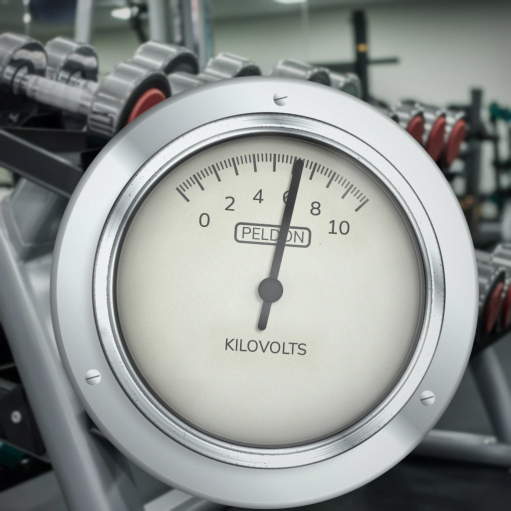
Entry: 6.2 kV
